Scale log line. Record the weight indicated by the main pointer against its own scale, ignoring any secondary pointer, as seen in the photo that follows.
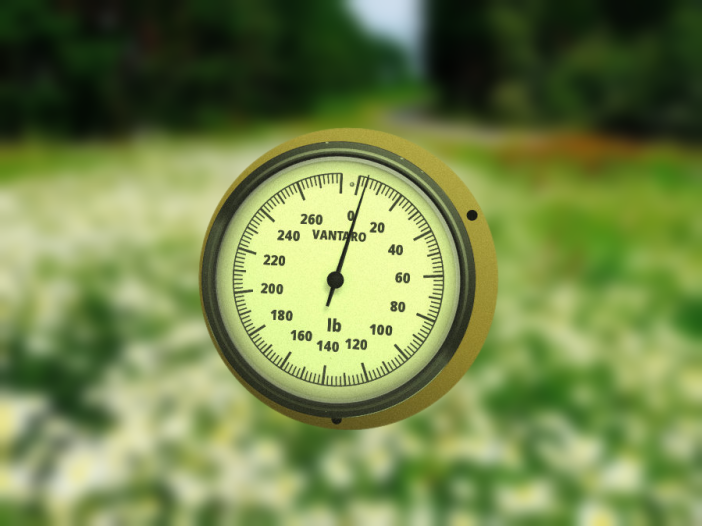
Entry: 4 lb
